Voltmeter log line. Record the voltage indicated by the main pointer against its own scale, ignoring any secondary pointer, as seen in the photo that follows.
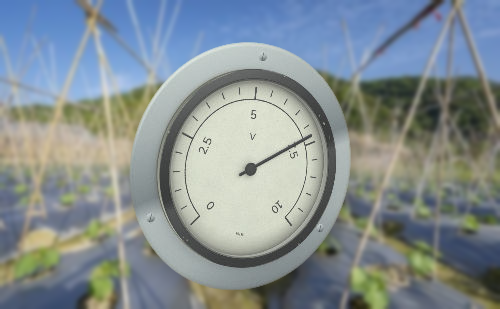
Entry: 7.25 V
